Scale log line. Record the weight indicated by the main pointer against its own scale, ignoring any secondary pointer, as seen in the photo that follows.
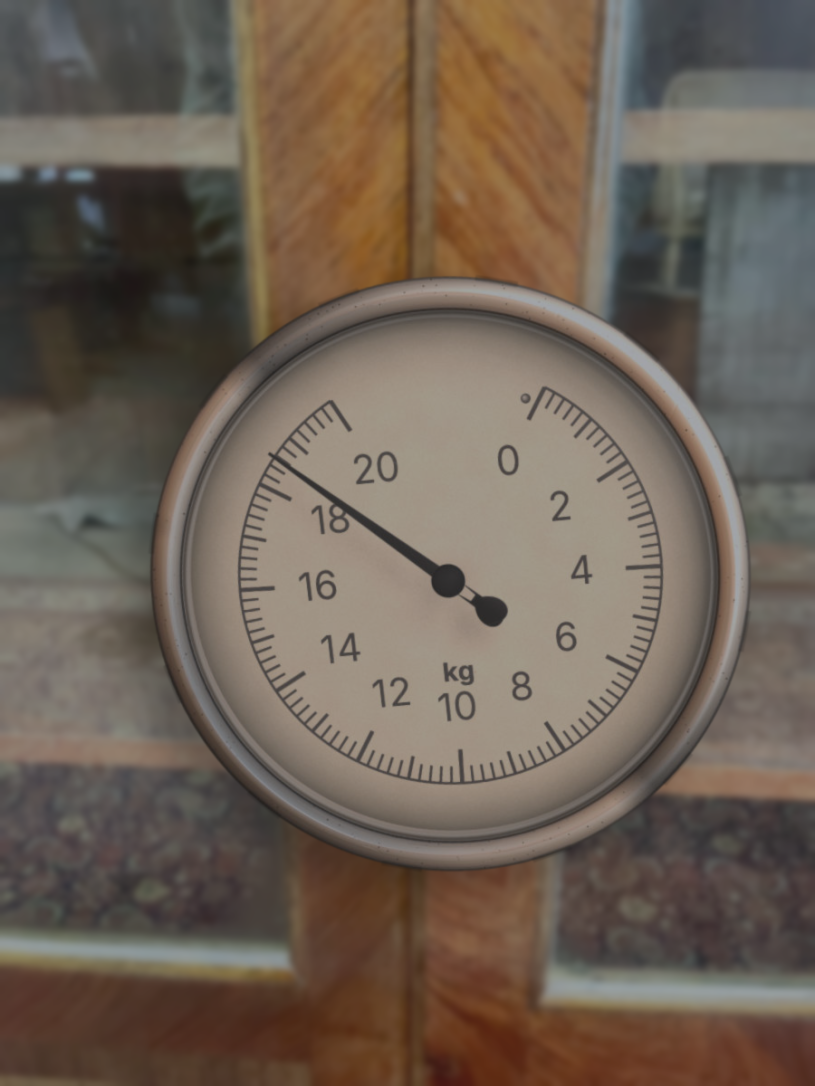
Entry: 18.6 kg
